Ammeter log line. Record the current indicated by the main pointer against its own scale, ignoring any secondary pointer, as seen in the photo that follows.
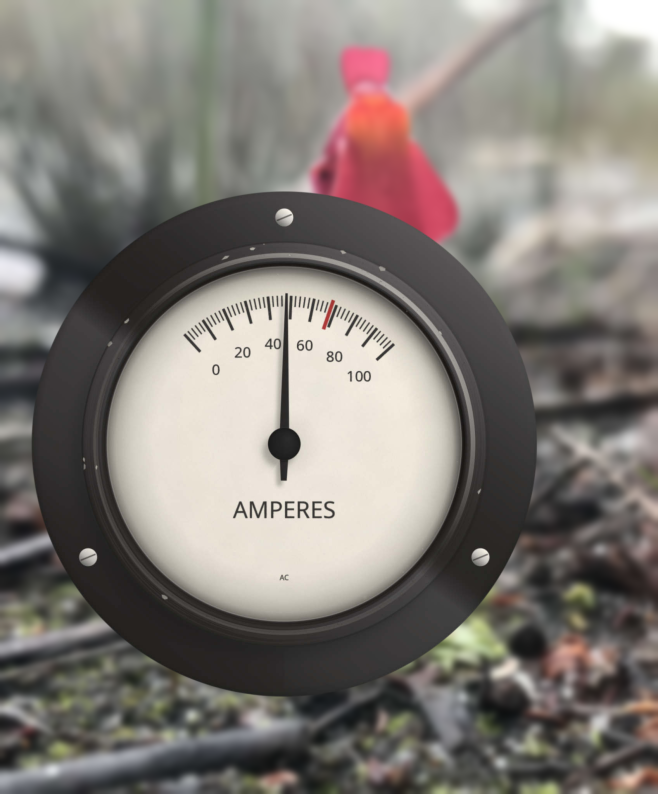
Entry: 48 A
